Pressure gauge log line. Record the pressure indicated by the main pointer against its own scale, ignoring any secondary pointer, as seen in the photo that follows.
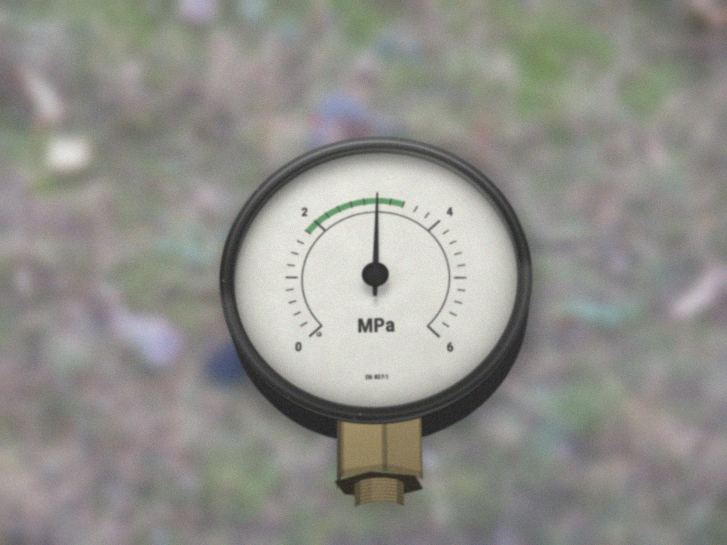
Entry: 3 MPa
